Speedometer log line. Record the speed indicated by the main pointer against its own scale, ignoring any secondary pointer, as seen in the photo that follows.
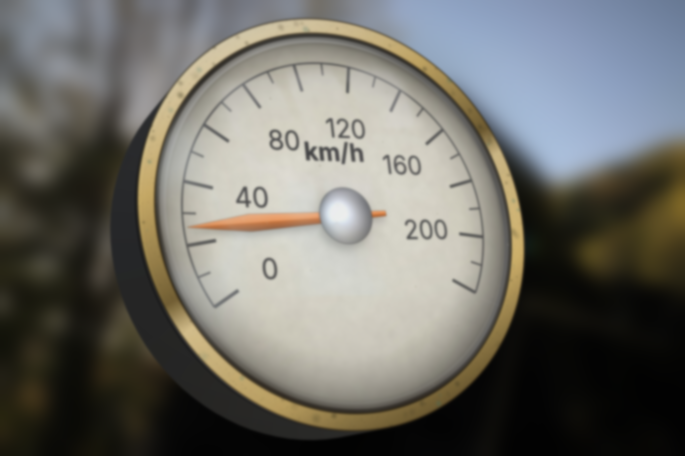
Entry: 25 km/h
